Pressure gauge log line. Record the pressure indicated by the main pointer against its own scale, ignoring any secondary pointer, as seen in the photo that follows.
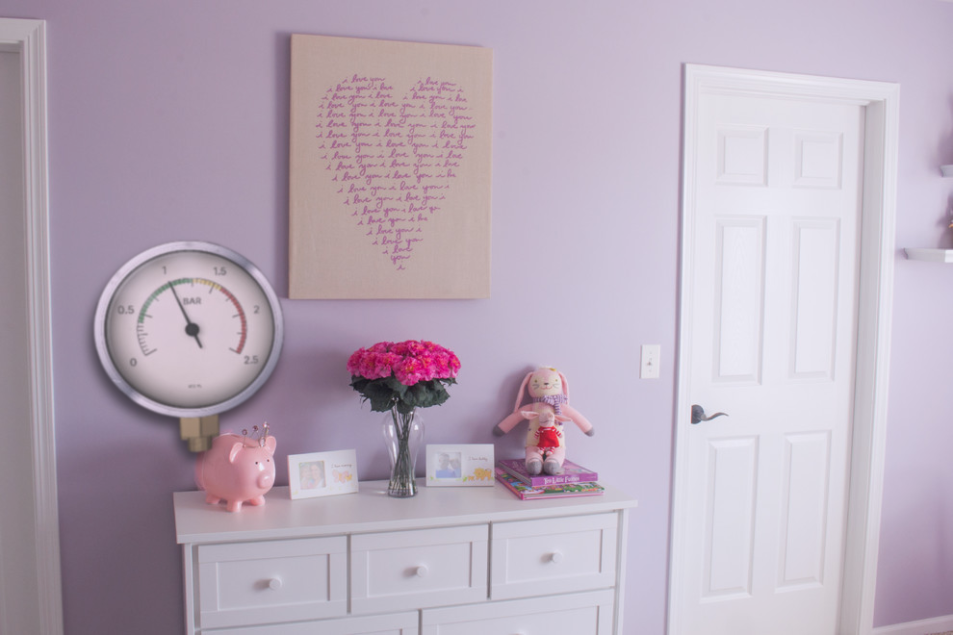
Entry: 1 bar
